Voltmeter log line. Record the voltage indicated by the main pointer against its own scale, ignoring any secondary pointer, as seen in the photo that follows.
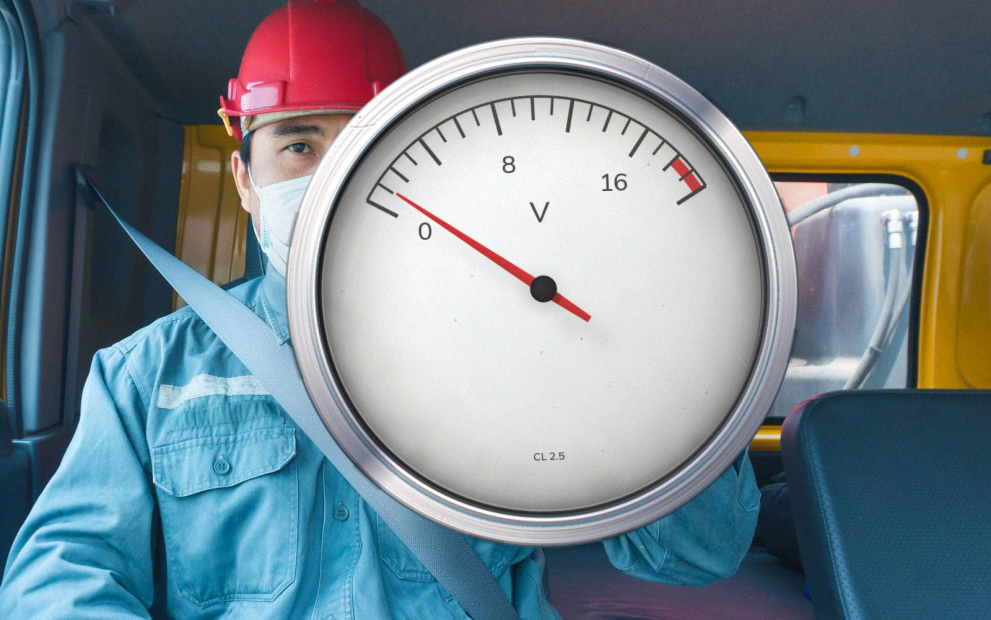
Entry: 1 V
